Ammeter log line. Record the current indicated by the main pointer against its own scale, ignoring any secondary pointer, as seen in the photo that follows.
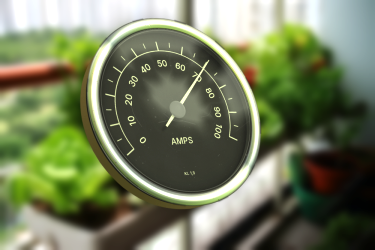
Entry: 70 A
